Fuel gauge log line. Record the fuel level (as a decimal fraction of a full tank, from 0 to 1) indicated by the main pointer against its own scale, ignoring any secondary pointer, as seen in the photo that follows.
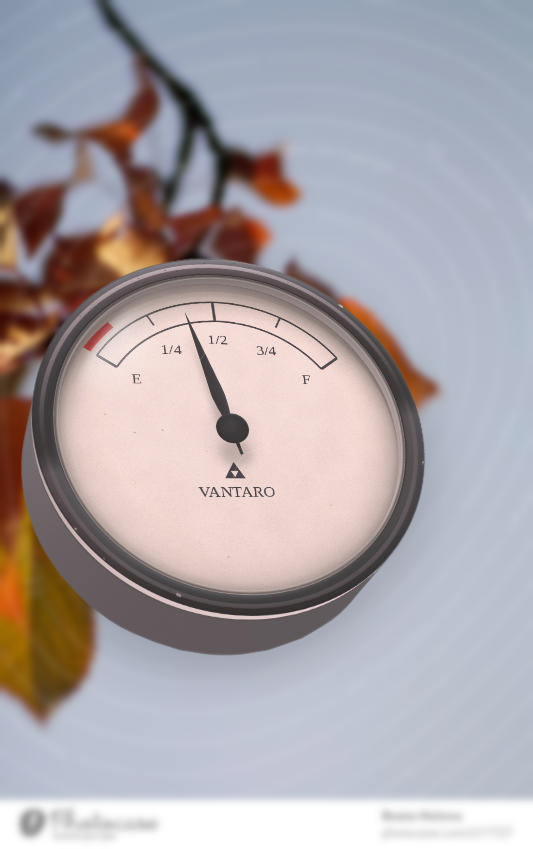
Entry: 0.375
